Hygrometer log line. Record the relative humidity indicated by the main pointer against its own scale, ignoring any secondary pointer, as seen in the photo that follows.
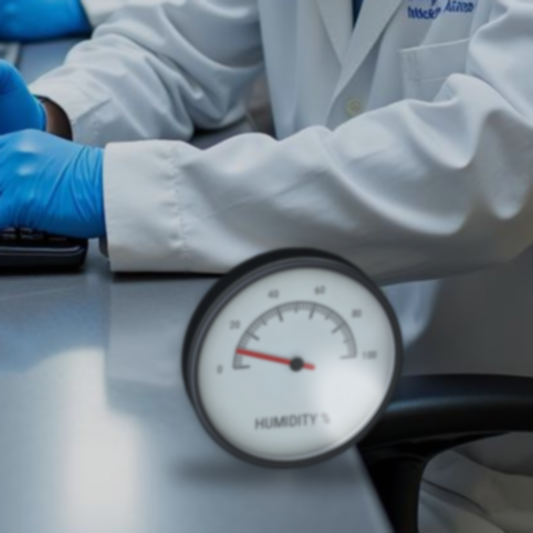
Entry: 10 %
